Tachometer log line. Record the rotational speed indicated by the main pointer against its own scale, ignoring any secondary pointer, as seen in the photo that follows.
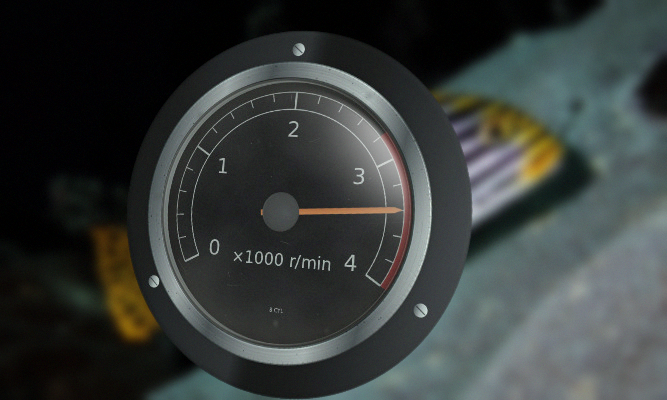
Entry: 3400 rpm
